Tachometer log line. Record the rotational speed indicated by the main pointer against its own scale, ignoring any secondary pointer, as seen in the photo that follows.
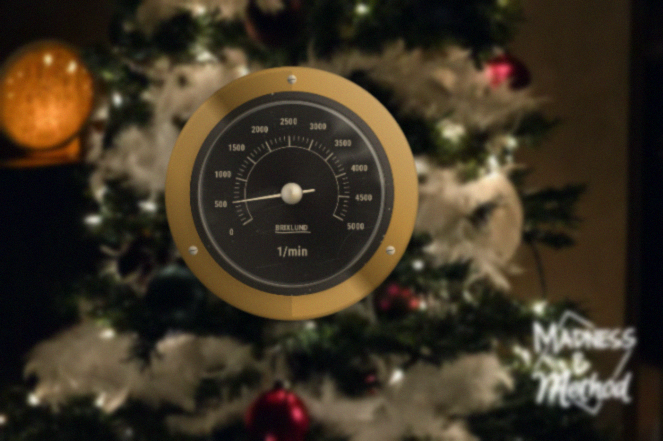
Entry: 500 rpm
